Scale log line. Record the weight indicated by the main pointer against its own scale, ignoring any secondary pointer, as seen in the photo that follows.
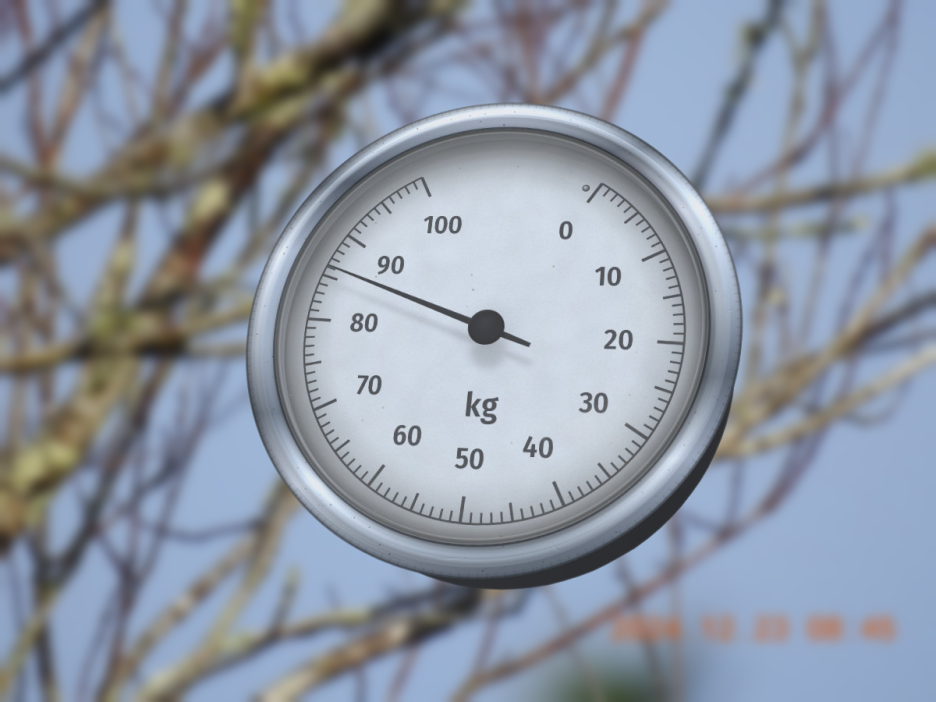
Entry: 86 kg
